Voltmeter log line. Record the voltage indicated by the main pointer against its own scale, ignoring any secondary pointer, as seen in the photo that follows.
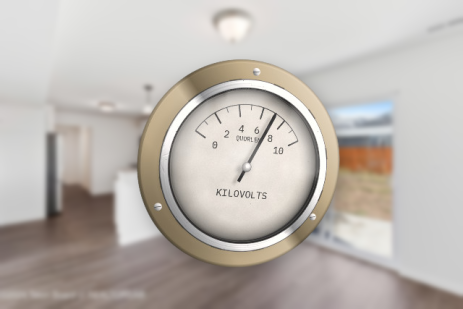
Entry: 7 kV
